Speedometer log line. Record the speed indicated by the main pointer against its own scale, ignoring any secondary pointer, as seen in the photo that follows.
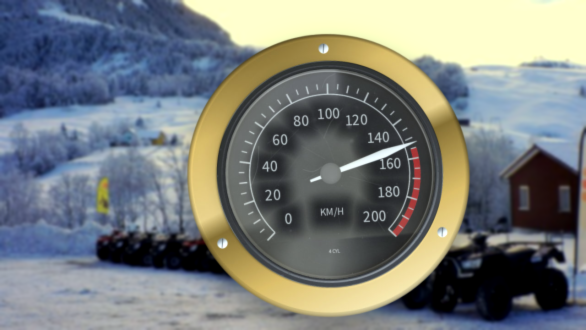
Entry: 152.5 km/h
